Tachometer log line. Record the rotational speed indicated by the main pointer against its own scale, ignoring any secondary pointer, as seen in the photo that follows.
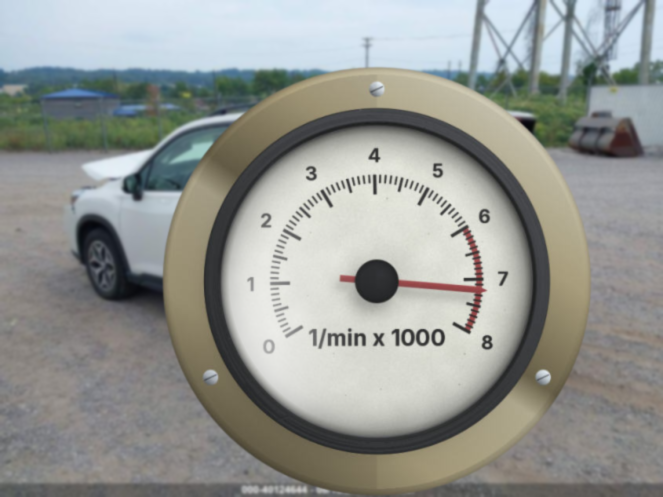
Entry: 7200 rpm
